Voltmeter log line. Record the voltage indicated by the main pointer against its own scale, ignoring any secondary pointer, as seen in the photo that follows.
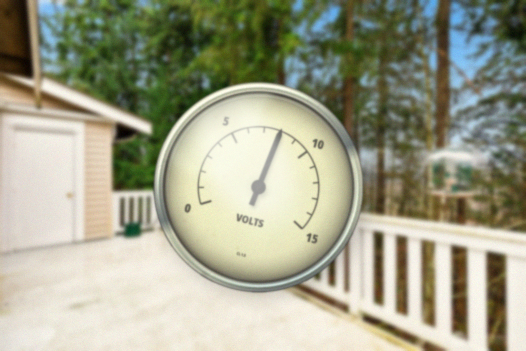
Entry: 8 V
